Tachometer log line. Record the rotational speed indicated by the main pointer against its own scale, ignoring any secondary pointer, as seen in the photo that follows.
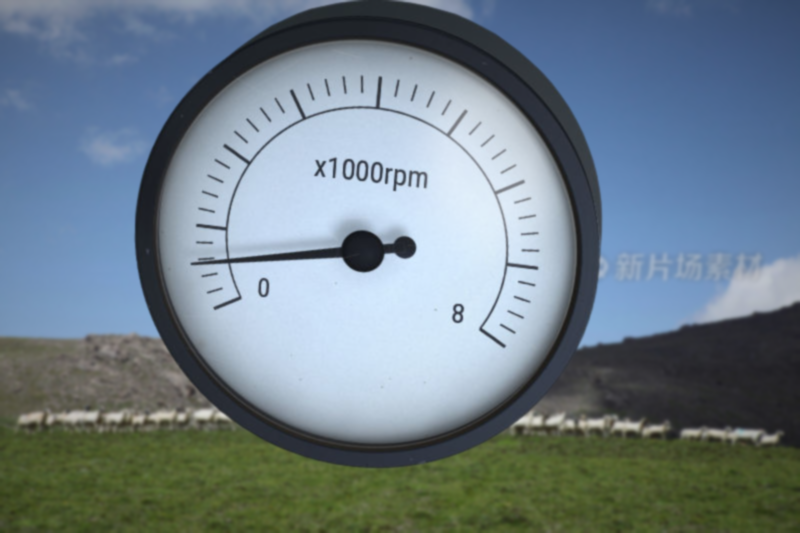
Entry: 600 rpm
